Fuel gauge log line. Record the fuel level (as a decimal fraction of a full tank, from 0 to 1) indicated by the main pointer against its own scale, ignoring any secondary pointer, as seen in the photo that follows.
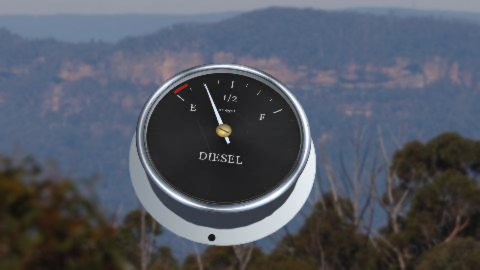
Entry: 0.25
